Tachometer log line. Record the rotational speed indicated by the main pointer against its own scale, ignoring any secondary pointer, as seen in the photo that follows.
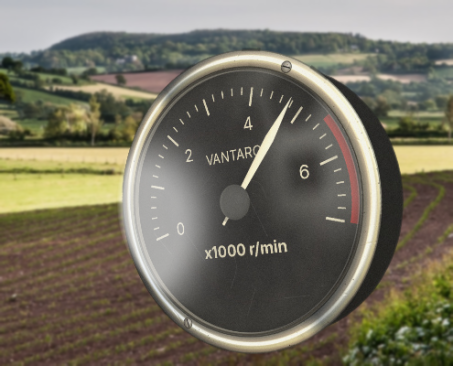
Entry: 4800 rpm
